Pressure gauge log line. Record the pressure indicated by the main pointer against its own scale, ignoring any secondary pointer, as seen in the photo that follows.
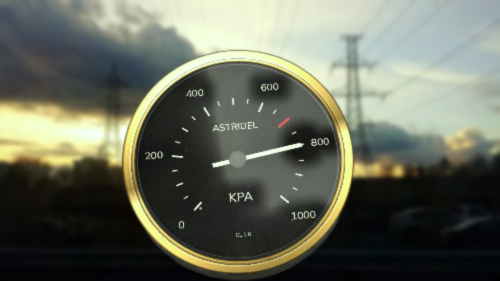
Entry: 800 kPa
